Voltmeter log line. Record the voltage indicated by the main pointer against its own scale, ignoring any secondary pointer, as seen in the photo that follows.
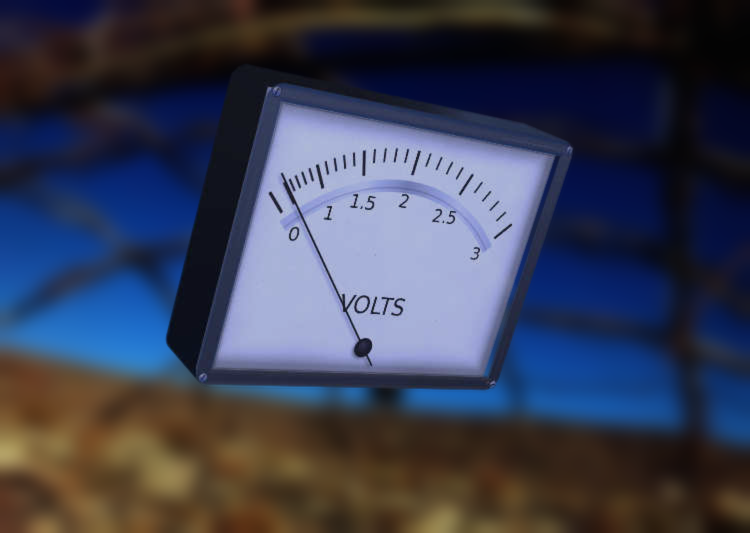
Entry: 0.5 V
